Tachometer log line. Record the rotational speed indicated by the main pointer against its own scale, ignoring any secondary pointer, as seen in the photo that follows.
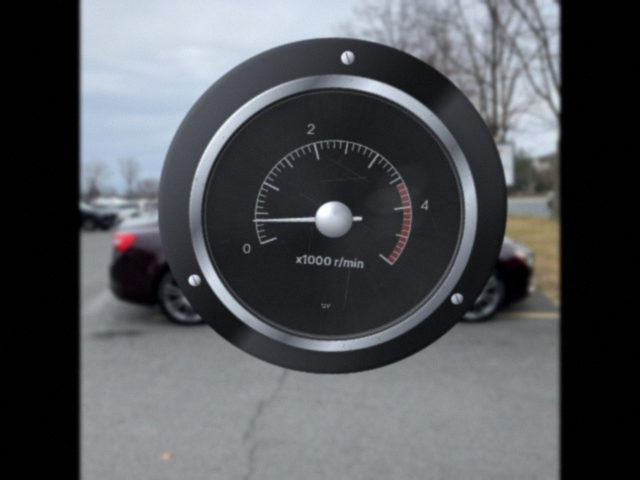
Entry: 400 rpm
